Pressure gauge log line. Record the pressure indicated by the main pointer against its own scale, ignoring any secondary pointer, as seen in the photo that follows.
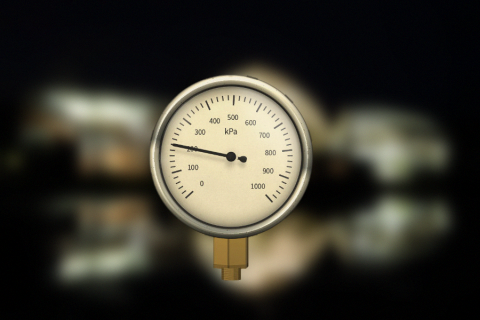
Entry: 200 kPa
